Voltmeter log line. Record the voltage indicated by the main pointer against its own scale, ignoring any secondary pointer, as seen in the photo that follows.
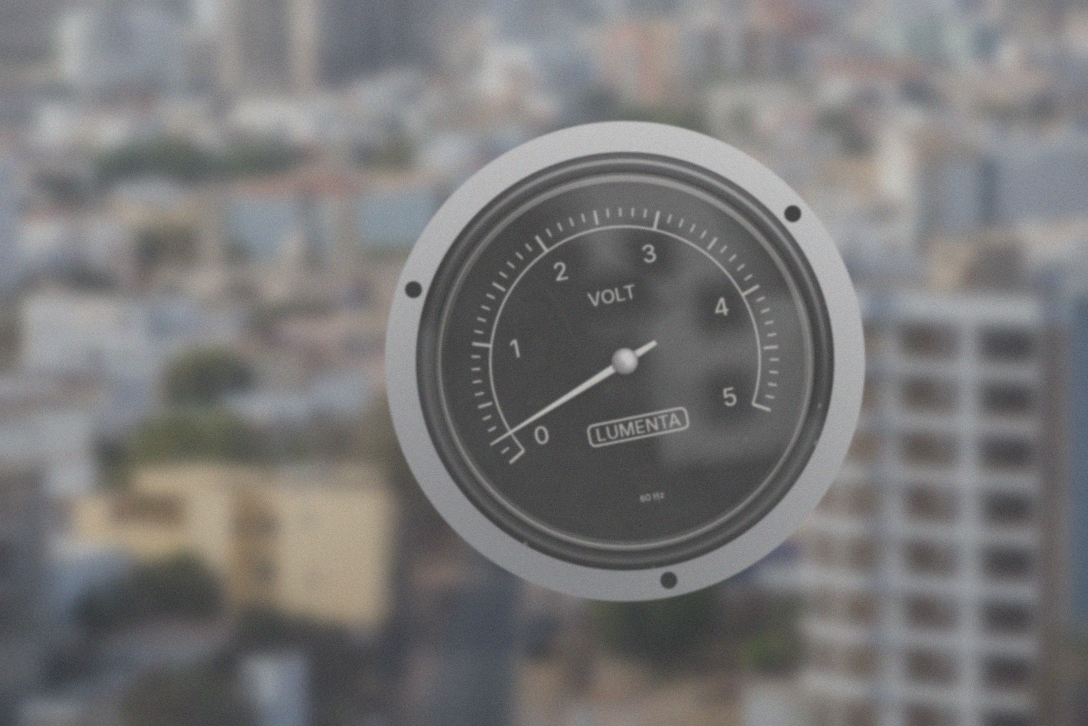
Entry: 0.2 V
